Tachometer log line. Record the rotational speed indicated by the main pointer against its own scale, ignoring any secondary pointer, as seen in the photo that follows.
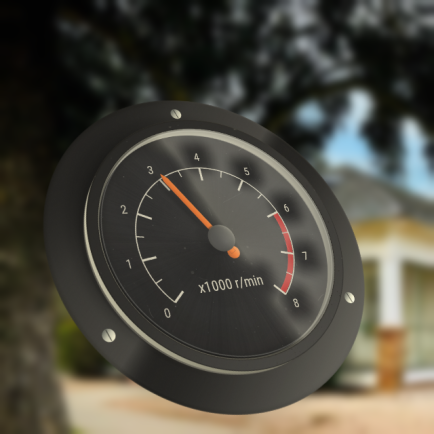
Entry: 3000 rpm
